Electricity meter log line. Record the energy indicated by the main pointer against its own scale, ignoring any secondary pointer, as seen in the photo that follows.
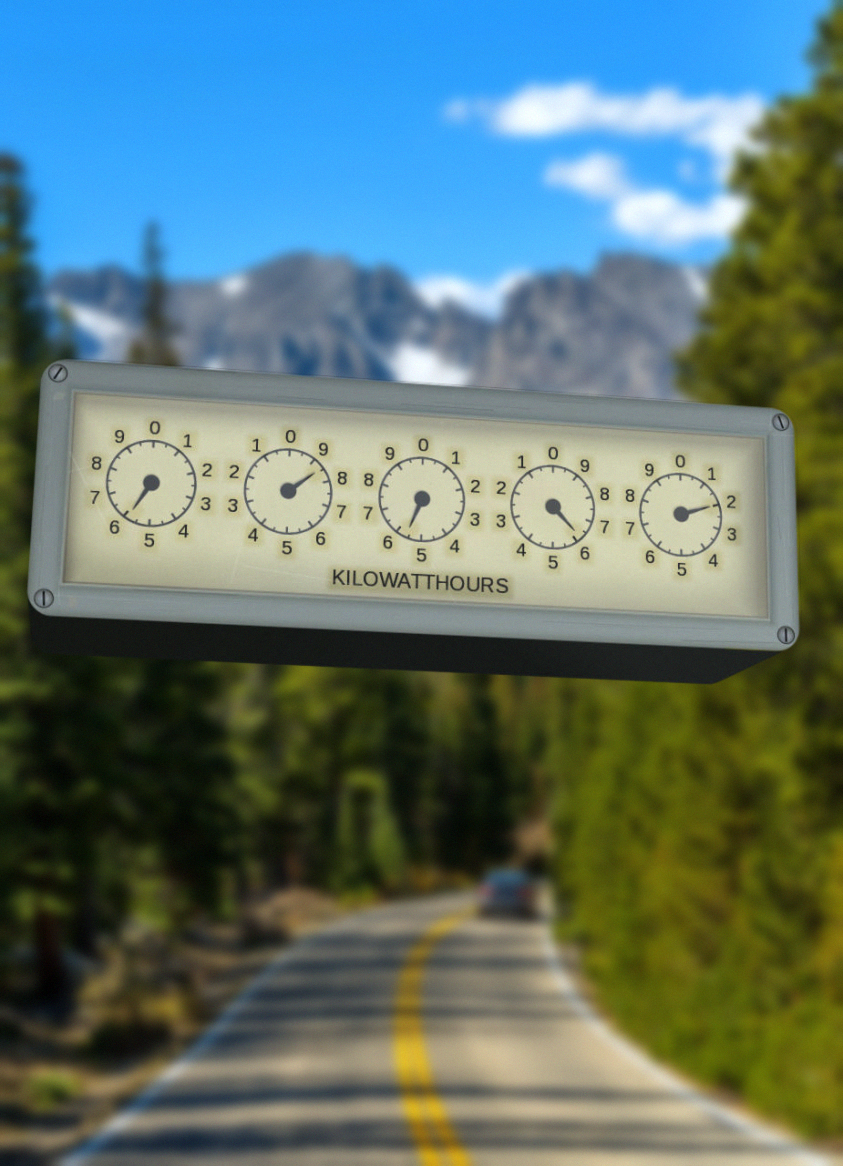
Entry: 58562 kWh
